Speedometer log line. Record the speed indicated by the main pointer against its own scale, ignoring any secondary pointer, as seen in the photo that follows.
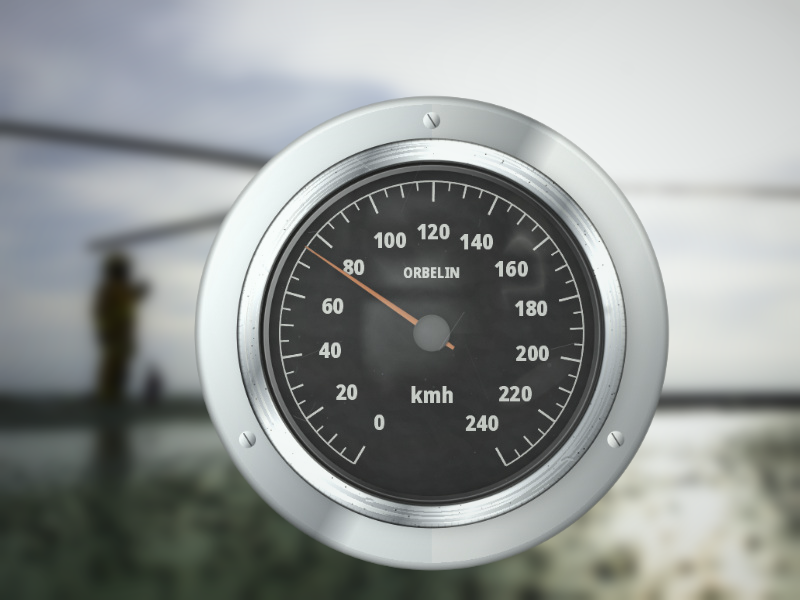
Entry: 75 km/h
